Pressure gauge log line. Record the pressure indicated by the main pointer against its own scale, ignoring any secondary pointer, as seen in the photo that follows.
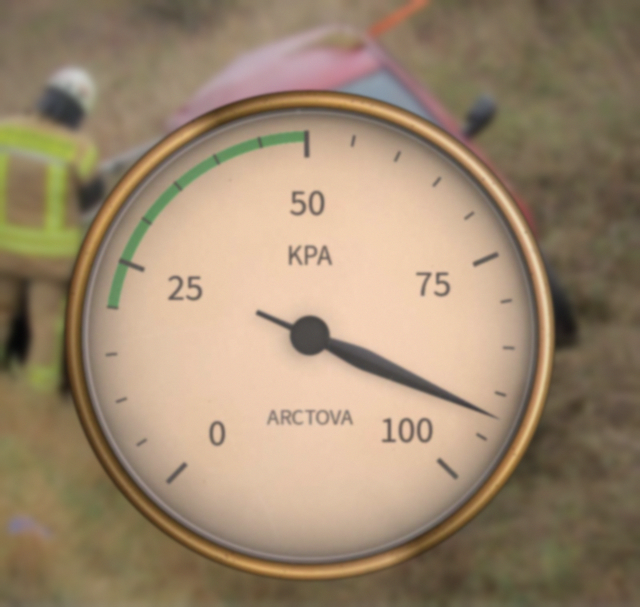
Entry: 92.5 kPa
